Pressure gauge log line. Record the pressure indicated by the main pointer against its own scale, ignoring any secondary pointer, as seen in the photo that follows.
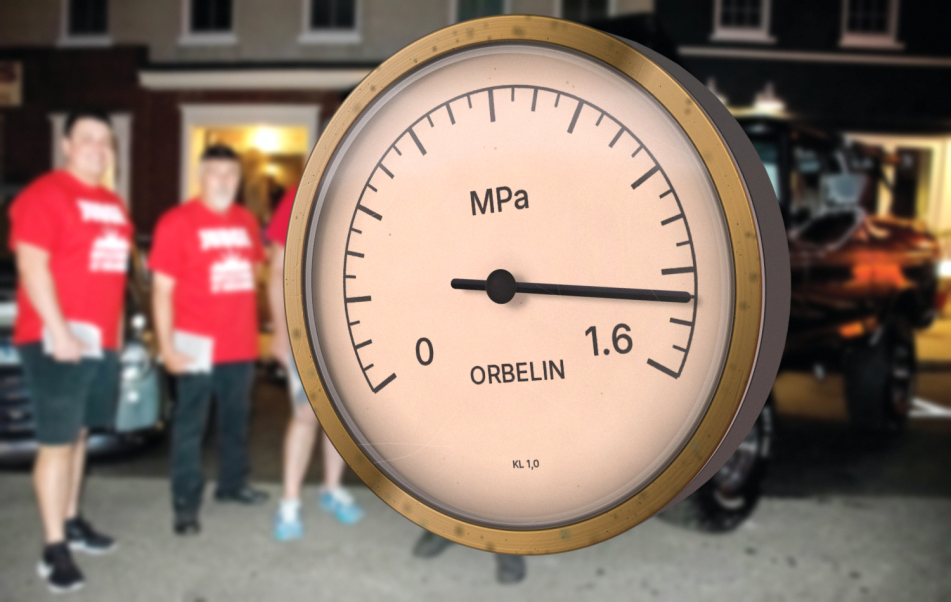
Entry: 1.45 MPa
